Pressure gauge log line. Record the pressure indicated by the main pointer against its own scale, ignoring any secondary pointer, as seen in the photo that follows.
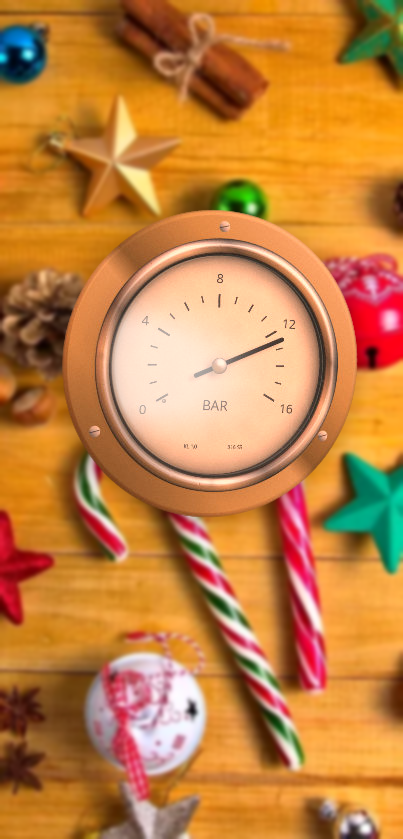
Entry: 12.5 bar
